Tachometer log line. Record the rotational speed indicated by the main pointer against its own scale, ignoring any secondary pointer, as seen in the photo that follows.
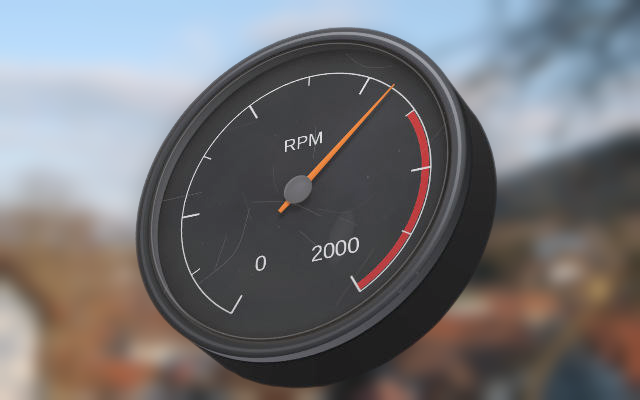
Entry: 1300 rpm
